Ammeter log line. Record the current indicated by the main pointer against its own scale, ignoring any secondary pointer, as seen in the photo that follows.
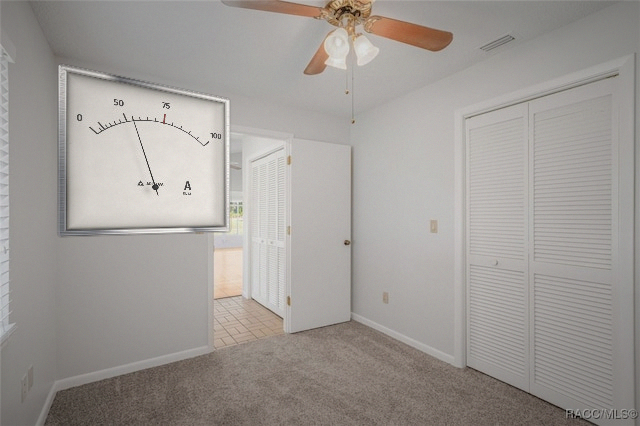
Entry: 55 A
